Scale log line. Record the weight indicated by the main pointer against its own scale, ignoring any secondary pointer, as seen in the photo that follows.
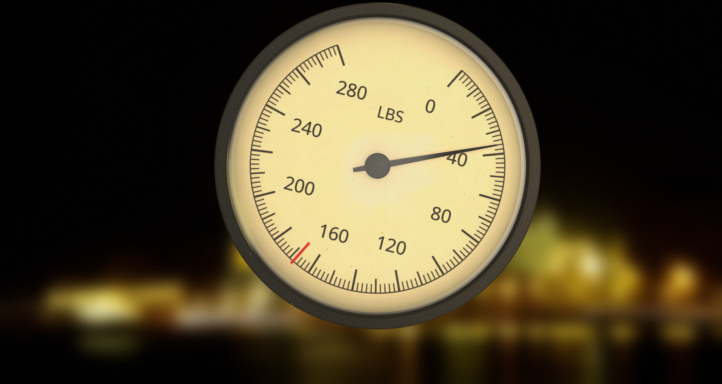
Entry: 36 lb
